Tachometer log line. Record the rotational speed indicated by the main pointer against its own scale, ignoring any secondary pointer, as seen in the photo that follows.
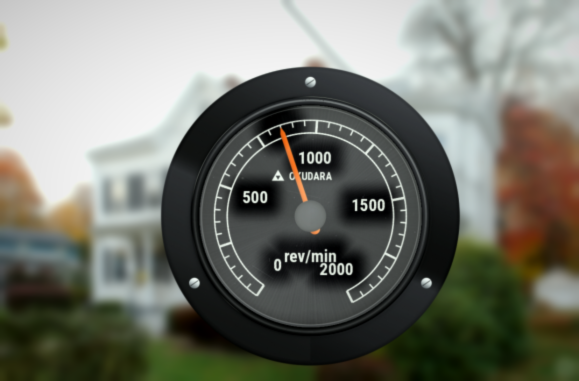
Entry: 850 rpm
